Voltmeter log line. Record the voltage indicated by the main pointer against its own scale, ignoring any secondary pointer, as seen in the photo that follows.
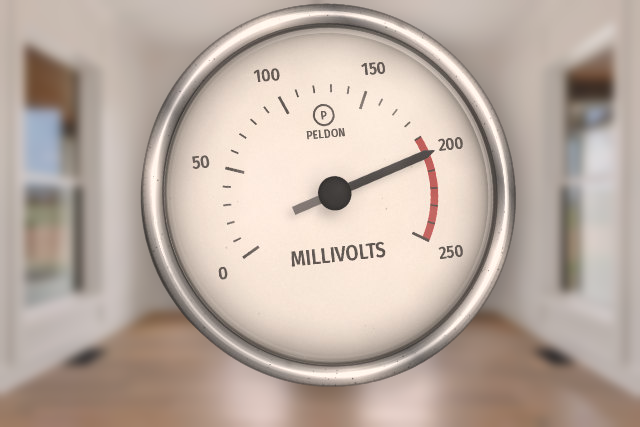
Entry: 200 mV
